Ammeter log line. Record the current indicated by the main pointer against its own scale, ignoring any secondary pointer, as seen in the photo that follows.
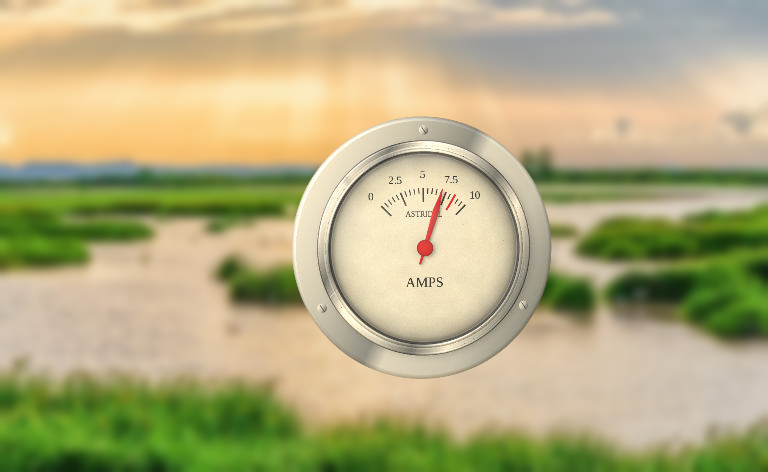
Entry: 7 A
